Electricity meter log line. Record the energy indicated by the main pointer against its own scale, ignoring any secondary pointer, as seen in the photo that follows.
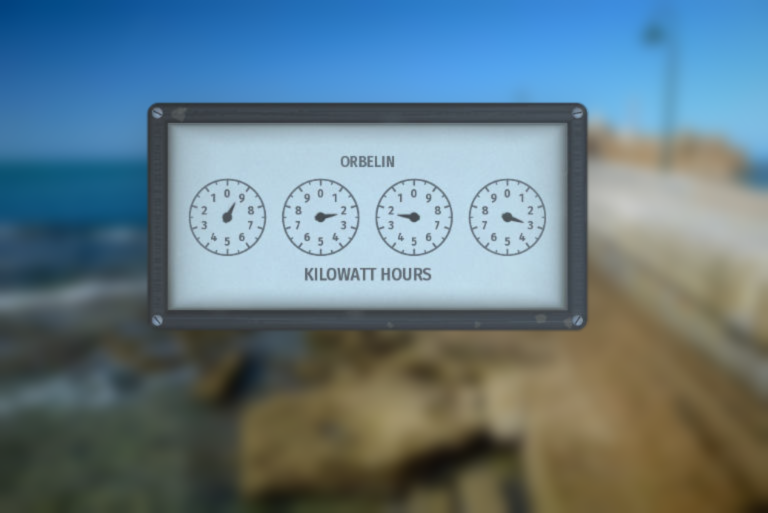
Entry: 9223 kWh
